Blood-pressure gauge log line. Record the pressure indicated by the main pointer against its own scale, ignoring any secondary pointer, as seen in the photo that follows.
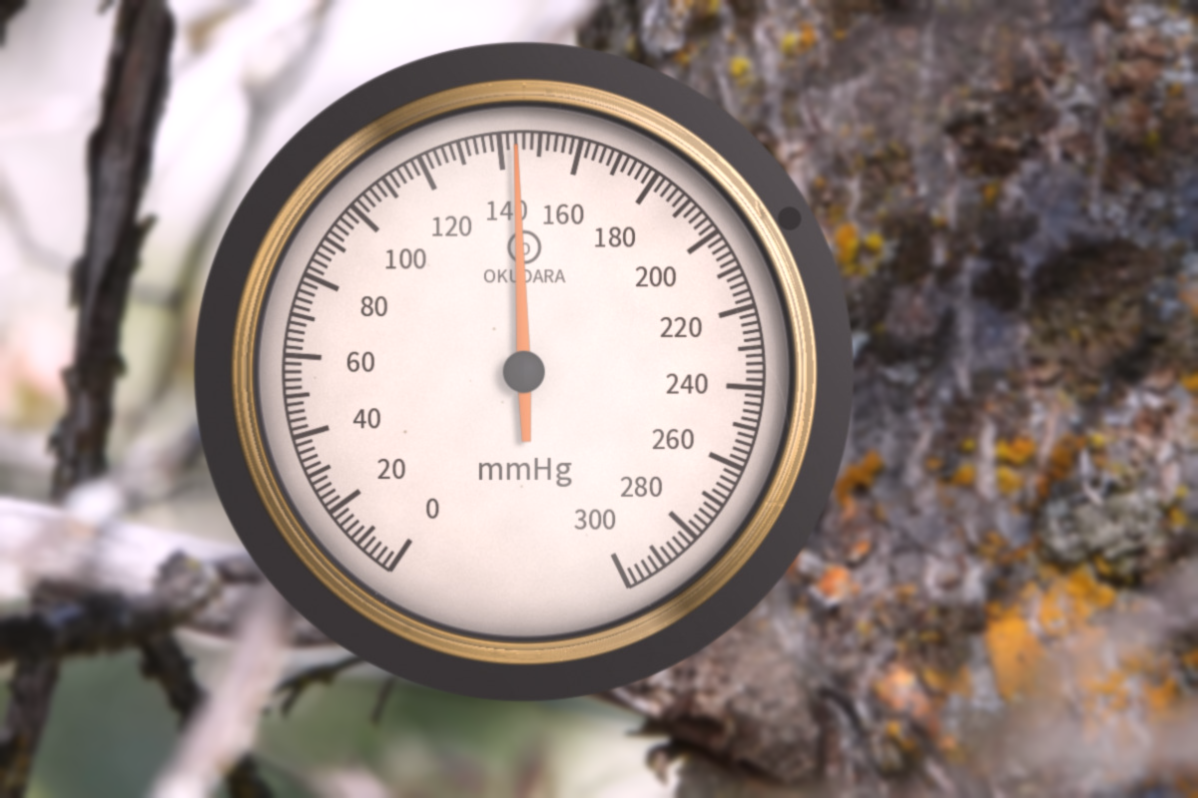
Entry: 144 mmHg
